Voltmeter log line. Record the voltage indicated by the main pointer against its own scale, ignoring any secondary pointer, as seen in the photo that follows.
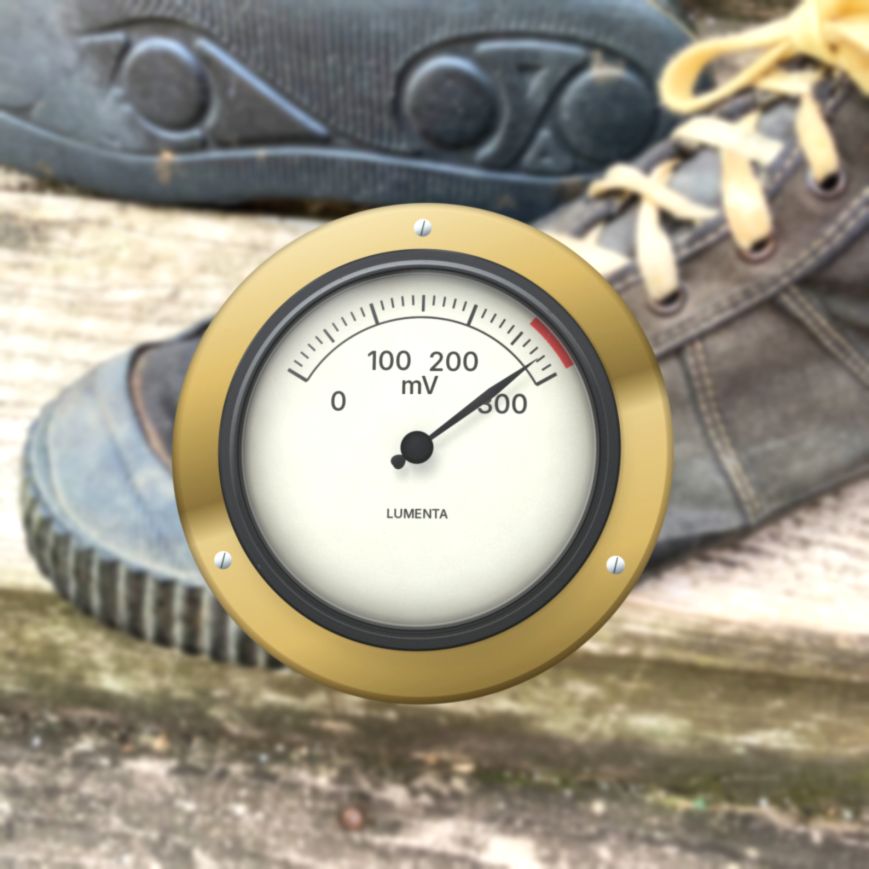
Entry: 280 mV
